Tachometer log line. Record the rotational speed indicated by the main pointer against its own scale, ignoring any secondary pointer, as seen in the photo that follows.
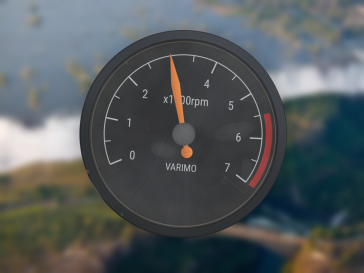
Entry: 3000 rpm
